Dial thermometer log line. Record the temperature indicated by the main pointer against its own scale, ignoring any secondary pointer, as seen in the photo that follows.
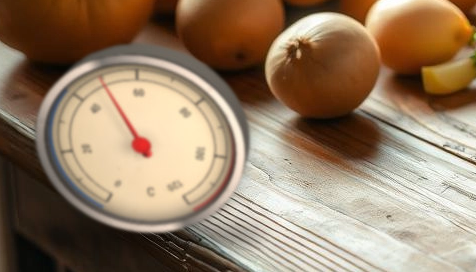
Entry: 50 °C
